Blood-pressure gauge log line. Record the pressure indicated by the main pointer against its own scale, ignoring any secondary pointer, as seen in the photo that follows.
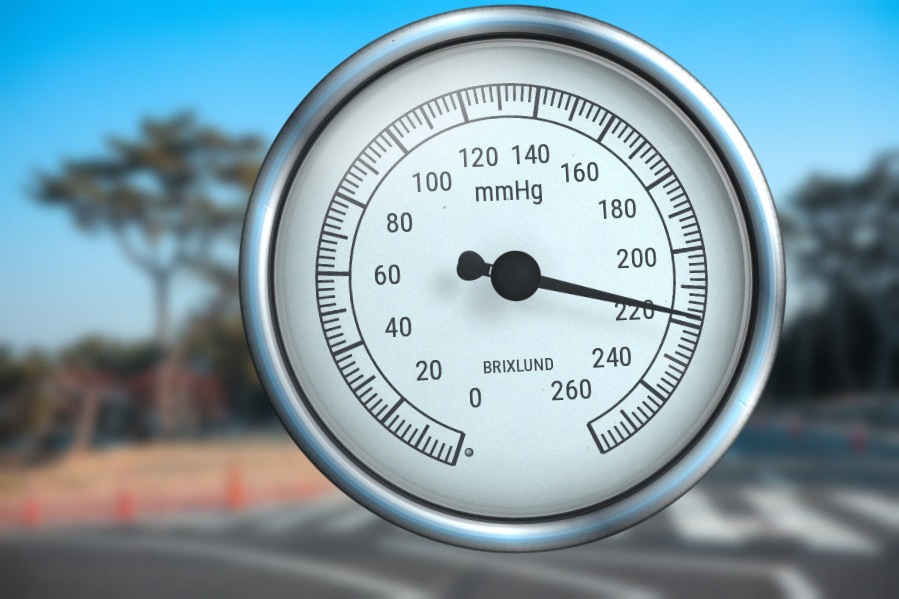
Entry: 218 mmHg
